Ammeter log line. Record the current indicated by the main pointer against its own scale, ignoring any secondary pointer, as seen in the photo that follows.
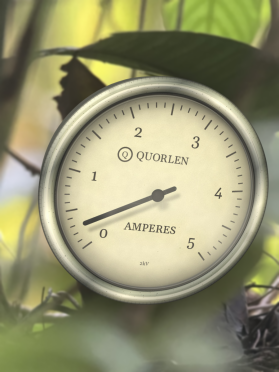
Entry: 0.3 A
